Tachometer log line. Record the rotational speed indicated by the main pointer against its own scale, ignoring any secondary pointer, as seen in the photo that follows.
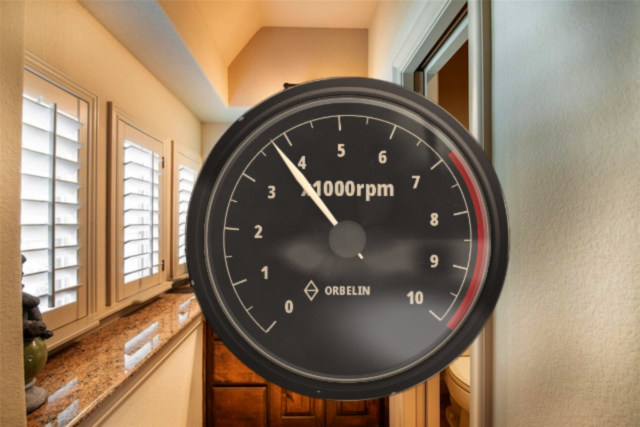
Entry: 3750 rpm
